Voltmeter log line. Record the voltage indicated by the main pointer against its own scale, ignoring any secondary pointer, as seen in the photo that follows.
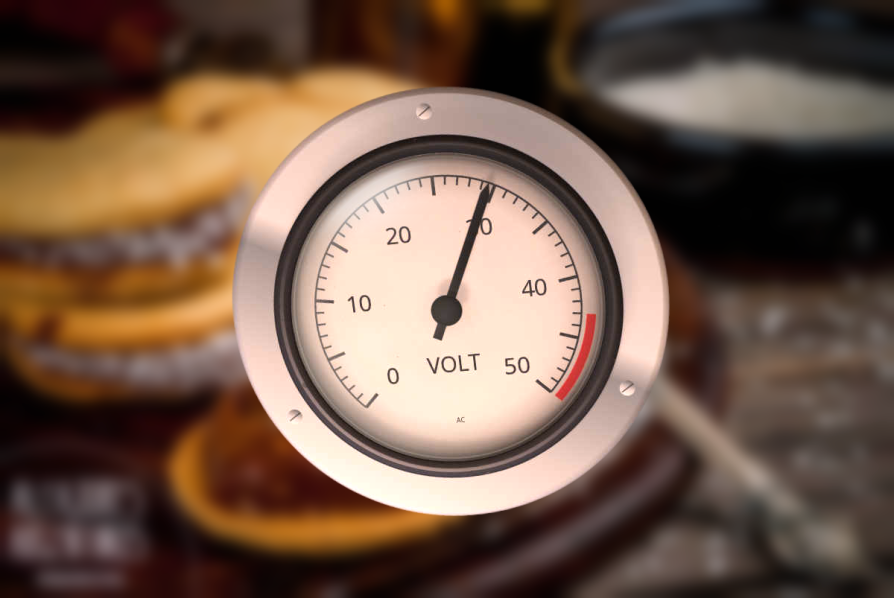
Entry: 29.5 V
